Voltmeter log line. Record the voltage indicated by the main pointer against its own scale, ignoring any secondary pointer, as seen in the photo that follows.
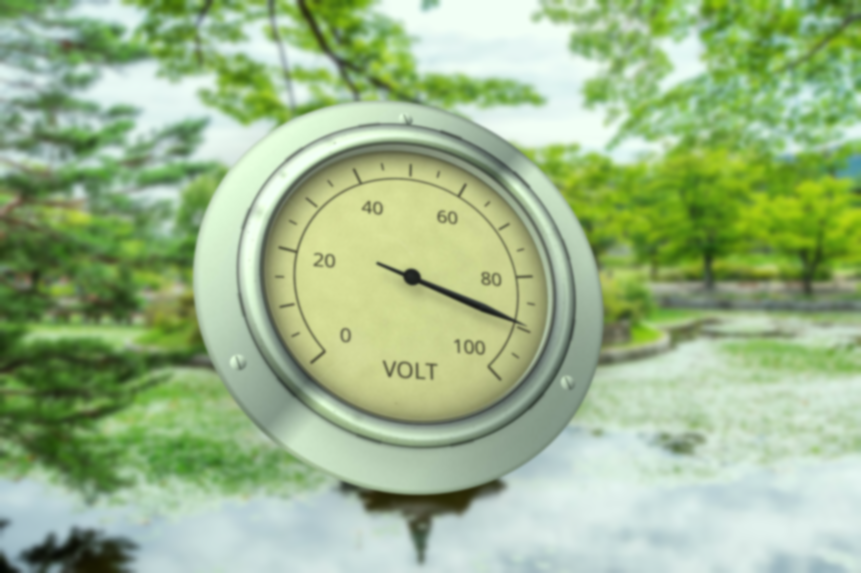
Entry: 90 V
